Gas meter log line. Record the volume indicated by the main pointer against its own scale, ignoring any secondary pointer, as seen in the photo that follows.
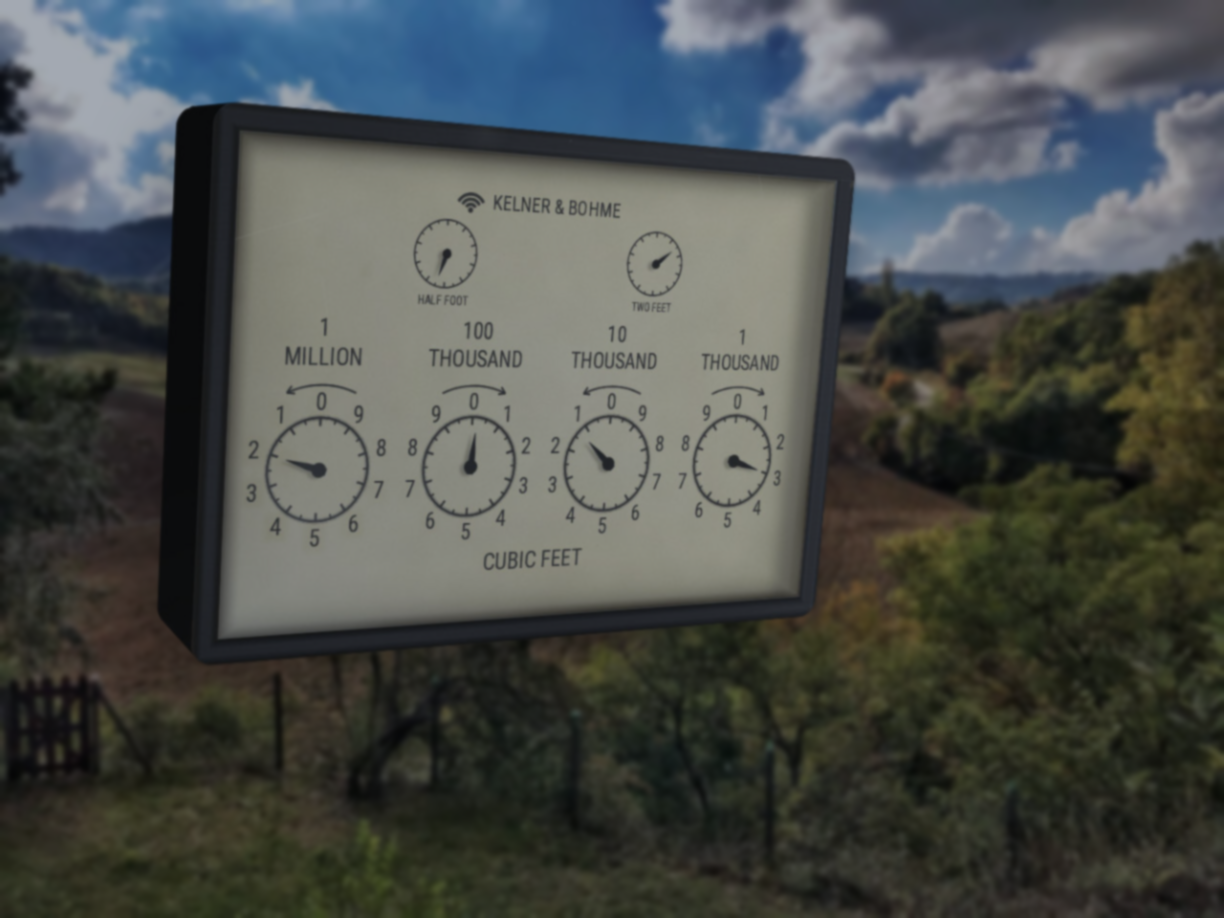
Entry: 201300 ft³
